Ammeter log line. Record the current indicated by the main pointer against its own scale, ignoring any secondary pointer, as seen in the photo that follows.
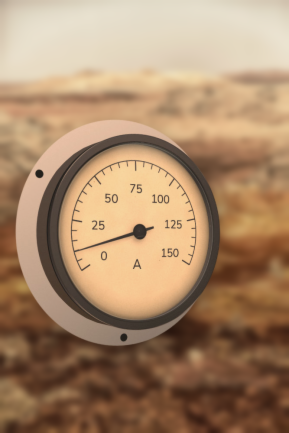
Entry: 10 A
